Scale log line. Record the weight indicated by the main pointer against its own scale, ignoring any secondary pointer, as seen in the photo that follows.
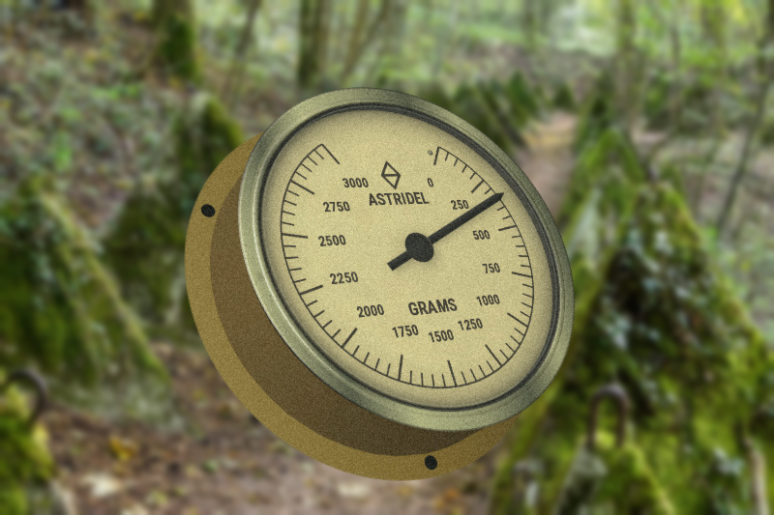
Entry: 350 g
